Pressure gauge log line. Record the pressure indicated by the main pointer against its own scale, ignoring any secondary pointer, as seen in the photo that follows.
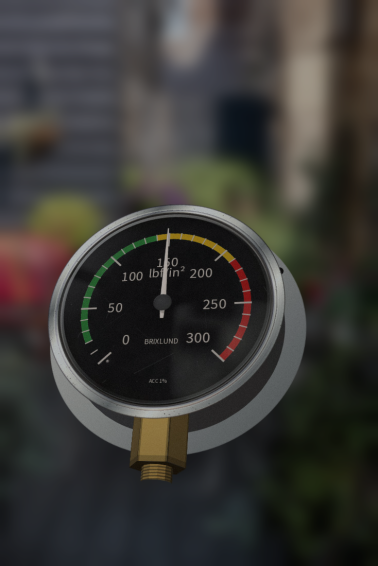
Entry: 150 psi
